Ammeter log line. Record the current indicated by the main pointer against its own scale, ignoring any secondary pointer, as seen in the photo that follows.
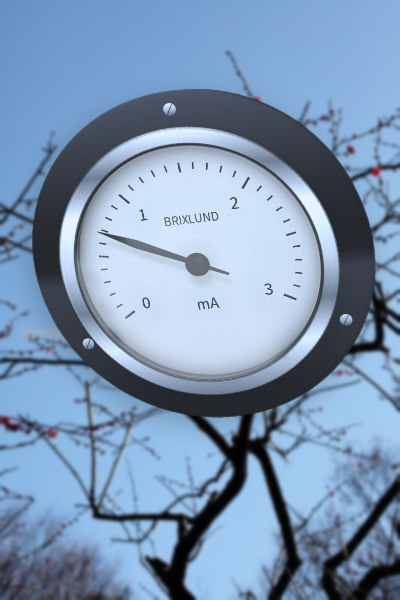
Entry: 0.7 mA
